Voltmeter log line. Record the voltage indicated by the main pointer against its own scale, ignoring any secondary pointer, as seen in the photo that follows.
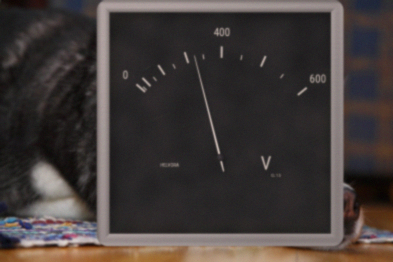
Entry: 325 V
